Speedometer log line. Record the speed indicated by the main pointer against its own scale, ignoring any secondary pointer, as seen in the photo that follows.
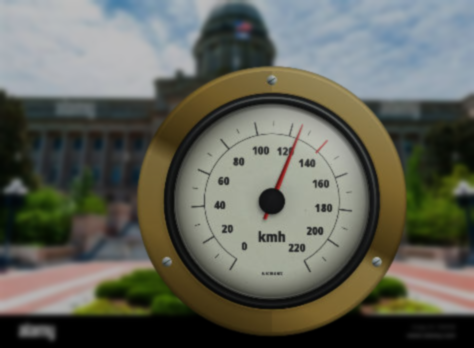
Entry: 125 km/h
